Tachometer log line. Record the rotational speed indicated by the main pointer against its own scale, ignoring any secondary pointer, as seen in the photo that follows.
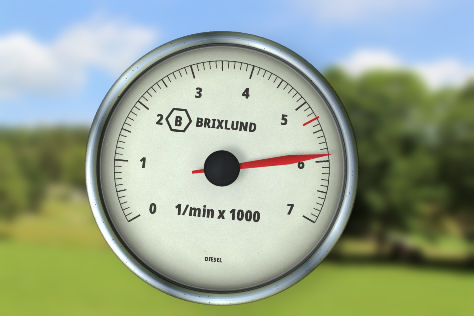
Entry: 5900 rpm
